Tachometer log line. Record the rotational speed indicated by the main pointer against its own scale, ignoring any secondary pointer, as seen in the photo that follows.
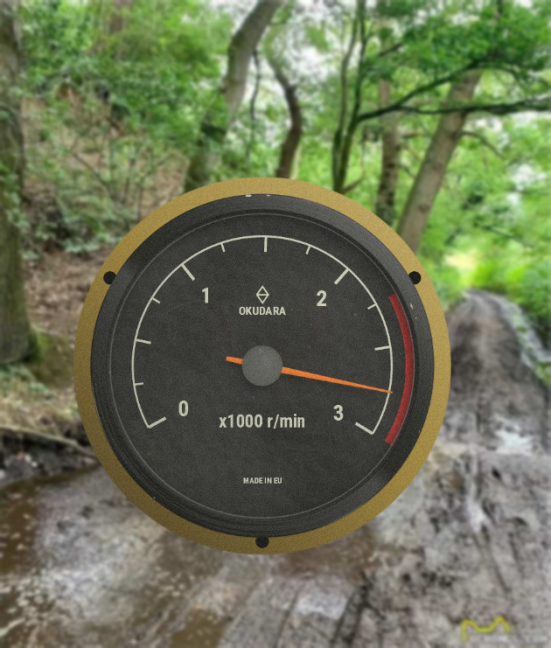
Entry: 2750 rpm
